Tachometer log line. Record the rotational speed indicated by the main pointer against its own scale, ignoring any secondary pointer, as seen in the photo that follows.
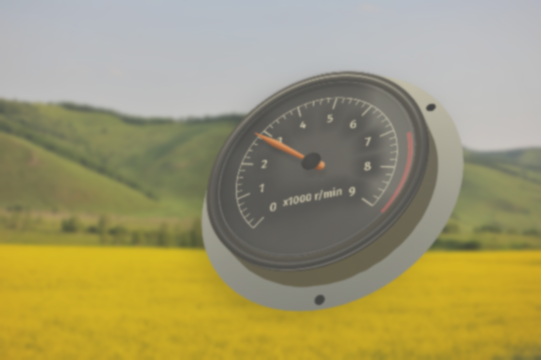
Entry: 2800 rpm
